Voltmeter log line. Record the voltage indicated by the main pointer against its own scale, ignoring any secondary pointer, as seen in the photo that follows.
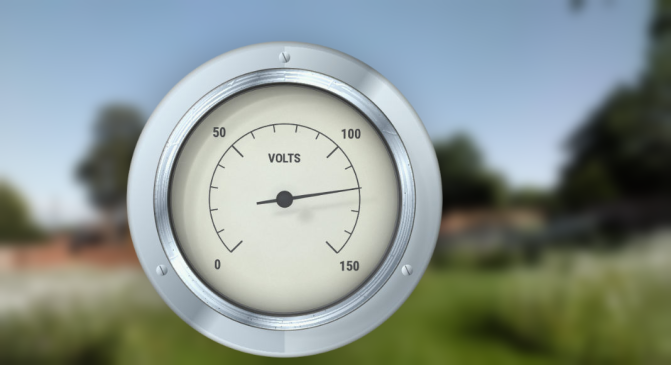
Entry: 120 V
